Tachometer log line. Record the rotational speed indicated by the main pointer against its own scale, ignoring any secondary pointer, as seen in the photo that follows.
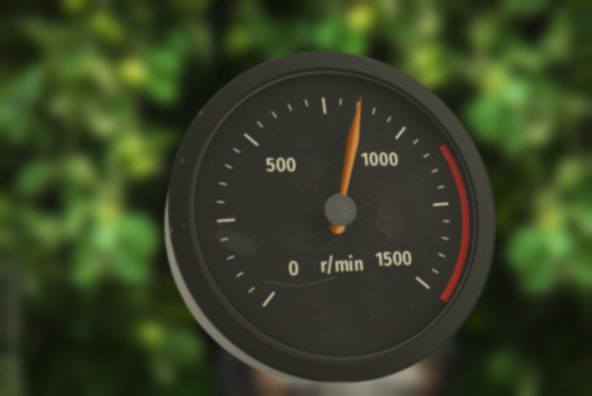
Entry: 850 rpm
